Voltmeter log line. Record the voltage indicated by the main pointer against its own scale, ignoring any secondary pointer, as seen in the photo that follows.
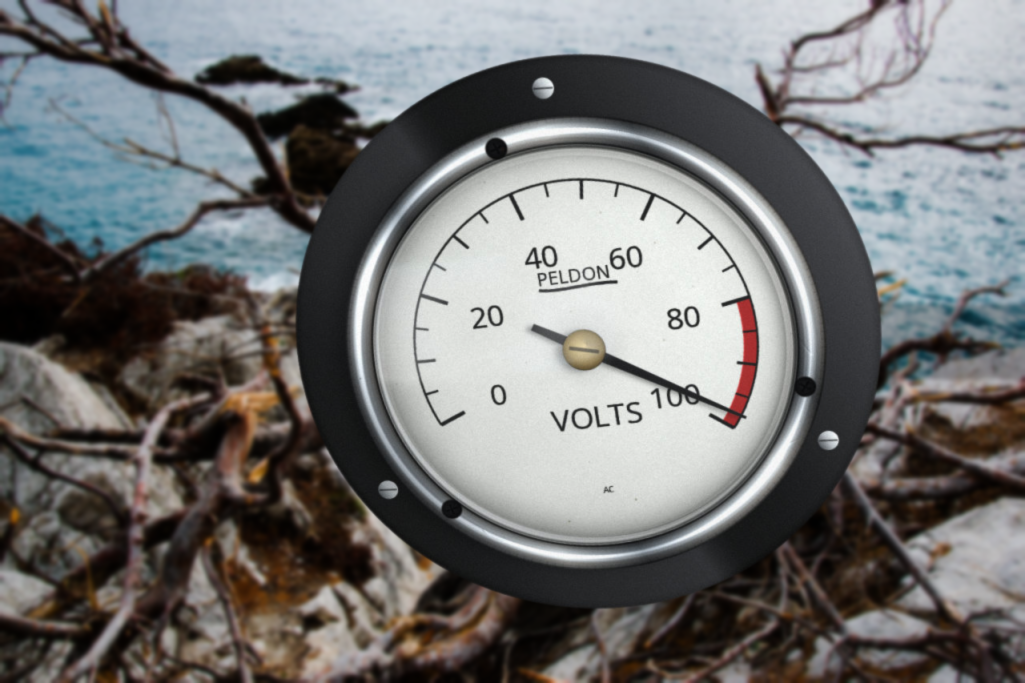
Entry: 97.5 V
